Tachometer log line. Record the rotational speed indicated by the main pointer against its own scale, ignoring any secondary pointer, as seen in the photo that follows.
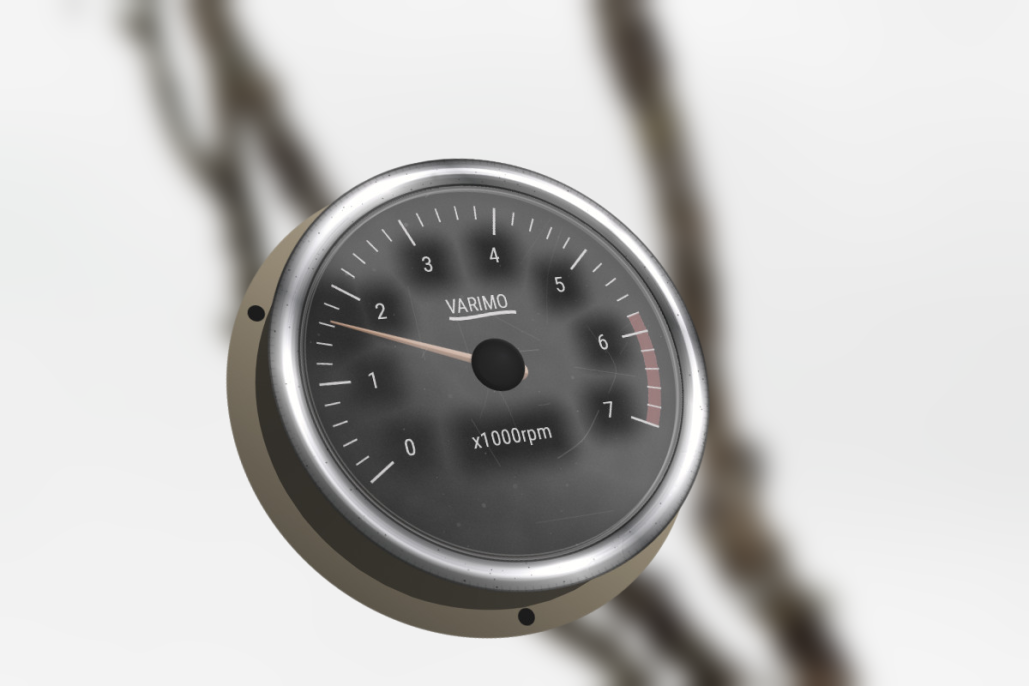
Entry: 1600 rpm
